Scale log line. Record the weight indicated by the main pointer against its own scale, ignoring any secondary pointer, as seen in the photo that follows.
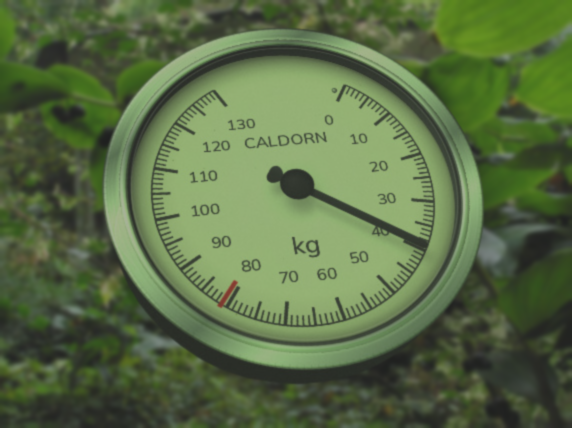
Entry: 40 kg
